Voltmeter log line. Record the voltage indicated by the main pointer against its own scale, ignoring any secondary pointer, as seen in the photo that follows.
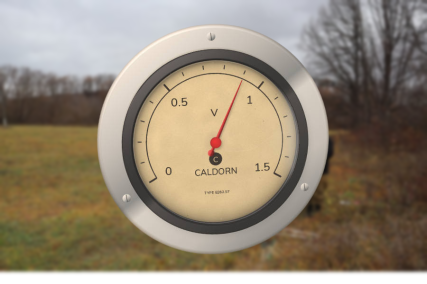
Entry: 0.9 V
